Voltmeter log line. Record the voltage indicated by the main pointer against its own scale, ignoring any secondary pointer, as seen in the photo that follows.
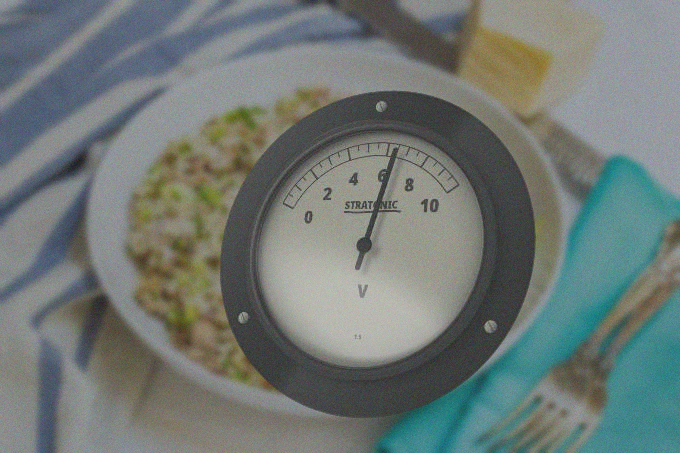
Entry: 6.5 V
